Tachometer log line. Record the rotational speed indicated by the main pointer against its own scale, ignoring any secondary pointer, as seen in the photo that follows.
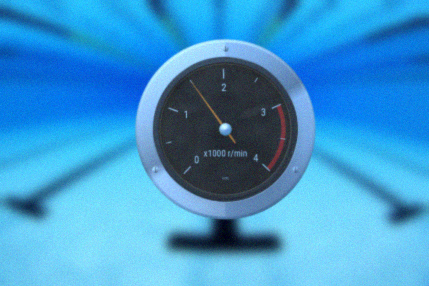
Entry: 1500 rpm
